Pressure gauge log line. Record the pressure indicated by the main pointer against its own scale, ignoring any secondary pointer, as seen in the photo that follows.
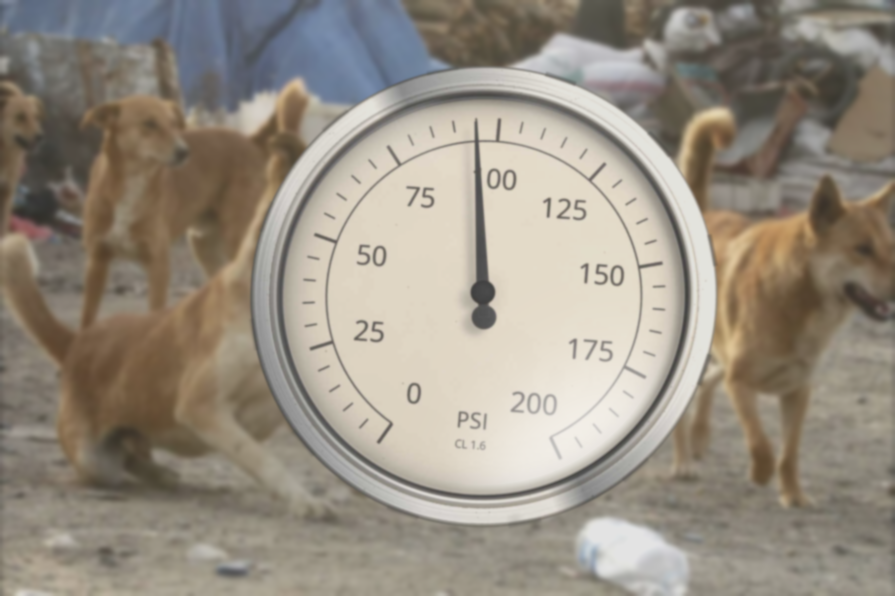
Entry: 95 psi
